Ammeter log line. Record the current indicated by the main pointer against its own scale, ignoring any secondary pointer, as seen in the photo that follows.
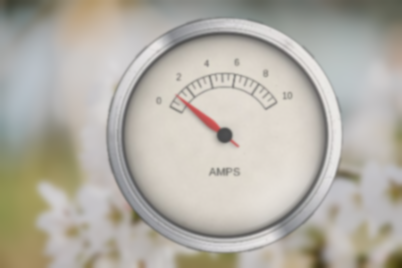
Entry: 1 A
